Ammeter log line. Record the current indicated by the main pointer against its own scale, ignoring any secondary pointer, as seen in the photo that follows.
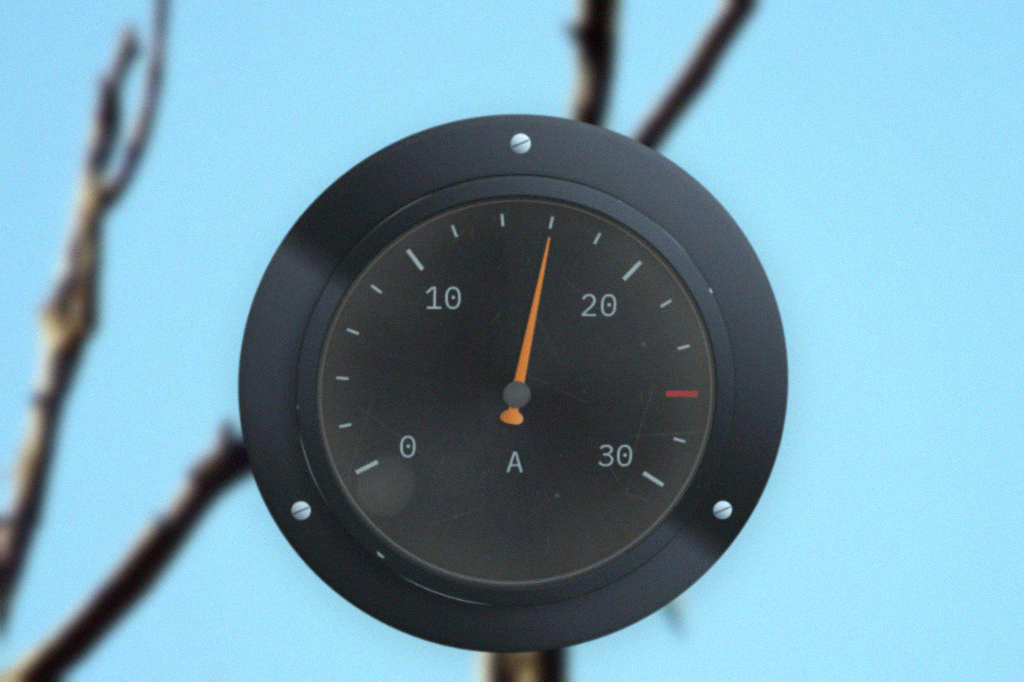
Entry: 16 A
